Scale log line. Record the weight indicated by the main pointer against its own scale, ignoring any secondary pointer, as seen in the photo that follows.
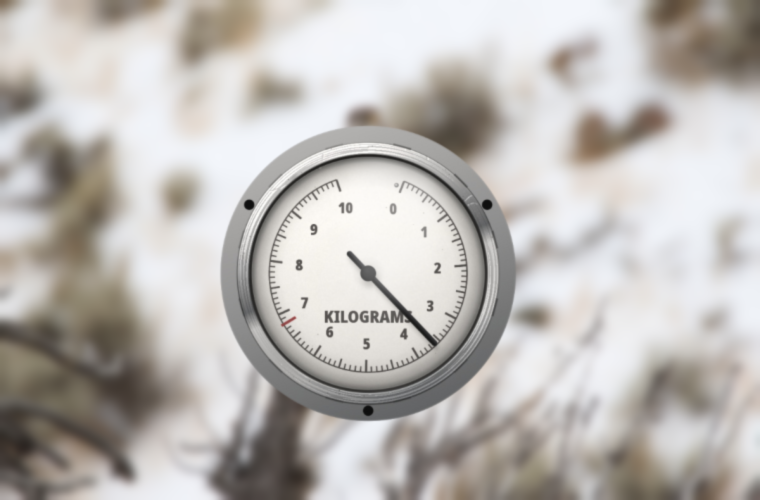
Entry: 3.6 kg
